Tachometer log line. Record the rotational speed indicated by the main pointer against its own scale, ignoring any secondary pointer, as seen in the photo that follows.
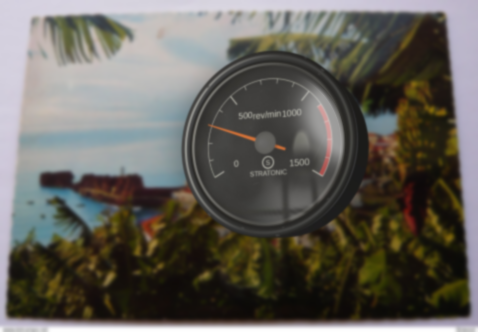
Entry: 300 rpm
